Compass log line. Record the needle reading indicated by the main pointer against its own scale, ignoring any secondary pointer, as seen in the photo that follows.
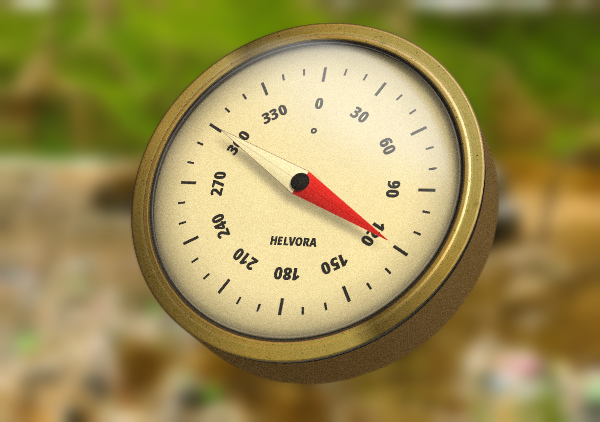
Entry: 120 °
